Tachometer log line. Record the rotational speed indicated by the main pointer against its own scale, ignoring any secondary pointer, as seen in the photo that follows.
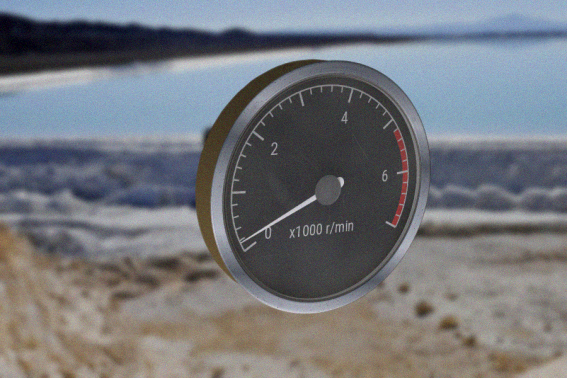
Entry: 200 rpm
